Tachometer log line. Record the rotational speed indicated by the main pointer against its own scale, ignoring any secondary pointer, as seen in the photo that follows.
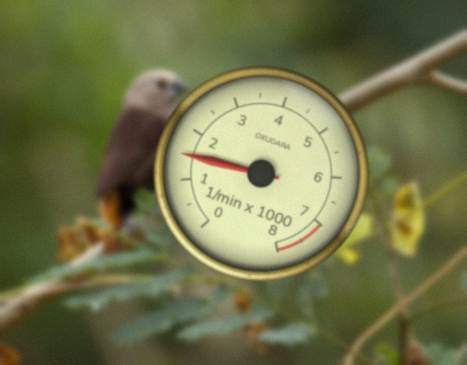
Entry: 1500 rpm
